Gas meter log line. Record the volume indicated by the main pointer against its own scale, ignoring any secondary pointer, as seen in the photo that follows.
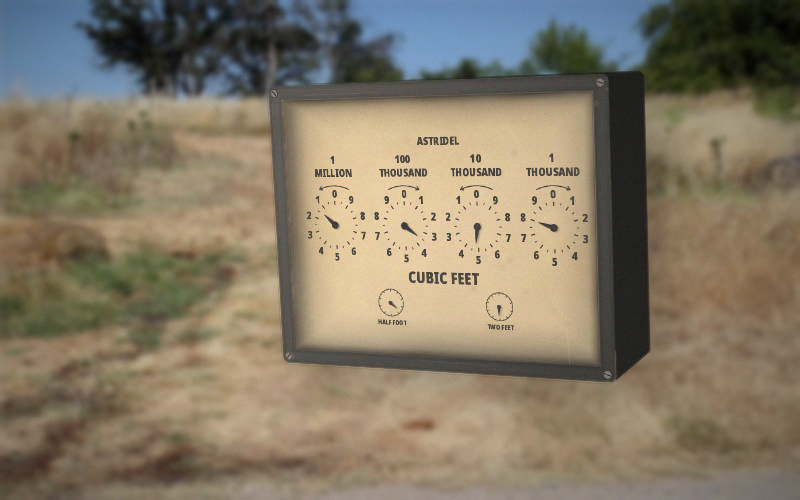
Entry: 134800 ft³
